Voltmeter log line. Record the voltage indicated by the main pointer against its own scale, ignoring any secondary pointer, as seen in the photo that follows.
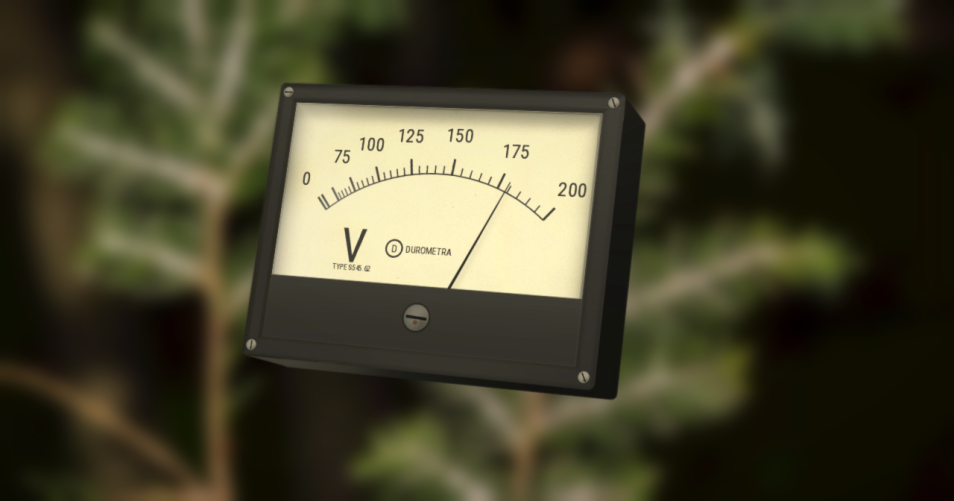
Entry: 180 V
